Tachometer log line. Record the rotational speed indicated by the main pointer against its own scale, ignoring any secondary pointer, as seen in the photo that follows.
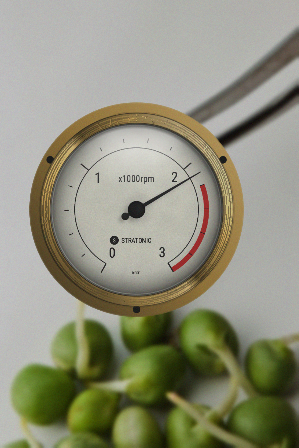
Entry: 2100 rpm
